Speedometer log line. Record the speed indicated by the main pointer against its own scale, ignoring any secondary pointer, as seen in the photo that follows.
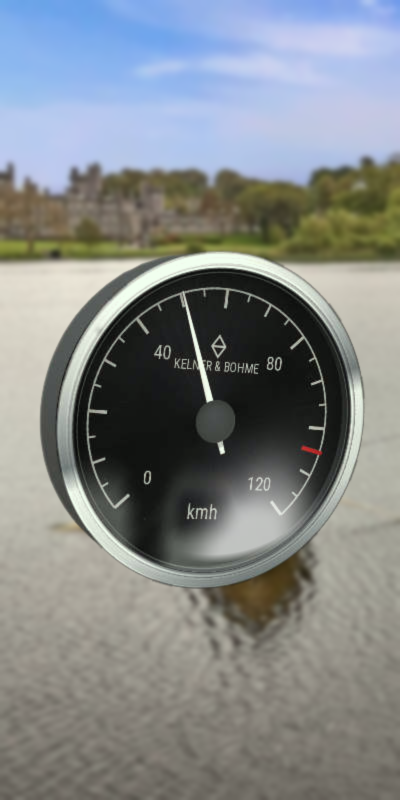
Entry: 50 km/h
